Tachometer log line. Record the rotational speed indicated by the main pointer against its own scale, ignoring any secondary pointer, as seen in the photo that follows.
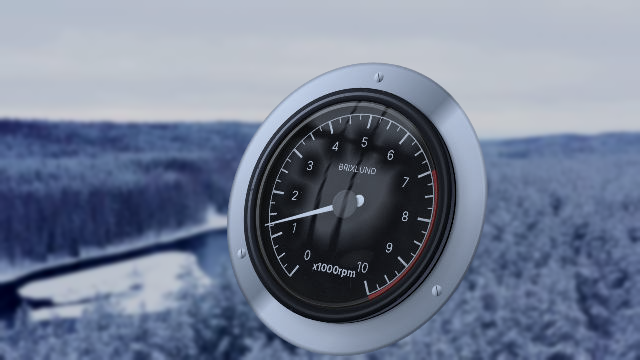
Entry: 1250 rpm
